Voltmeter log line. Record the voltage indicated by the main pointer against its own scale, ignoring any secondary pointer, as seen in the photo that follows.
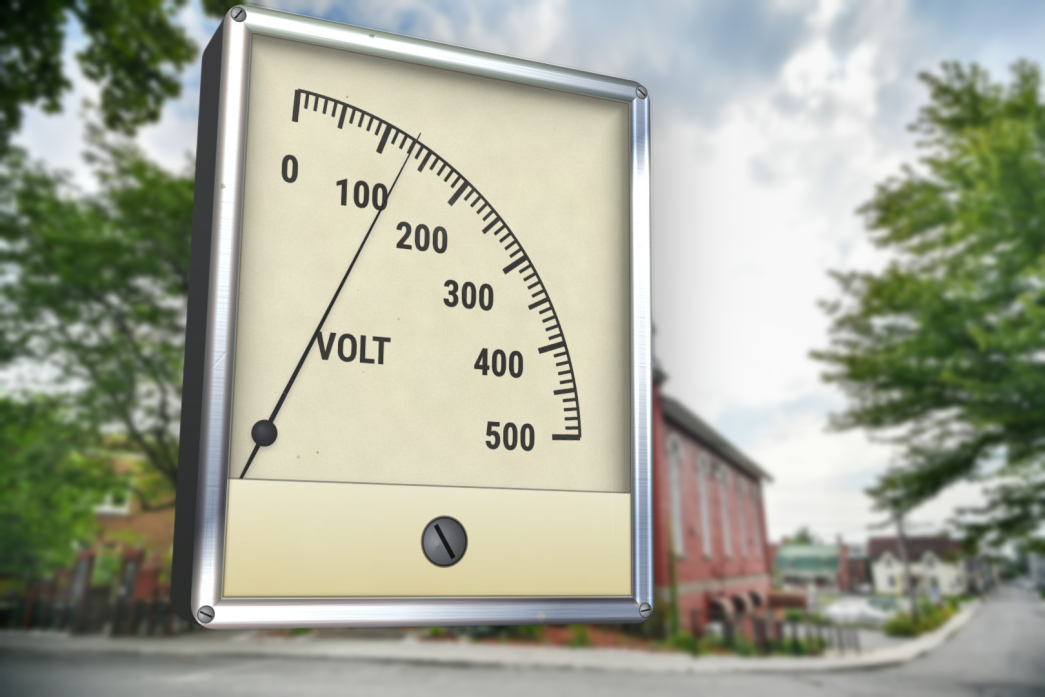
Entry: 130 V
